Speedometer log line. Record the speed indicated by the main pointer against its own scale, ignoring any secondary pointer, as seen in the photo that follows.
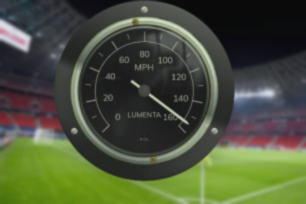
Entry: 155 mph
